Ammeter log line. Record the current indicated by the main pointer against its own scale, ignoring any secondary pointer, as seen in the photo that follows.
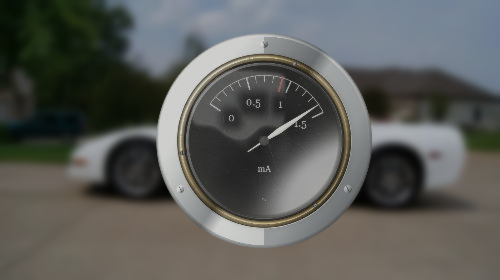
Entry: 1.4 mA
